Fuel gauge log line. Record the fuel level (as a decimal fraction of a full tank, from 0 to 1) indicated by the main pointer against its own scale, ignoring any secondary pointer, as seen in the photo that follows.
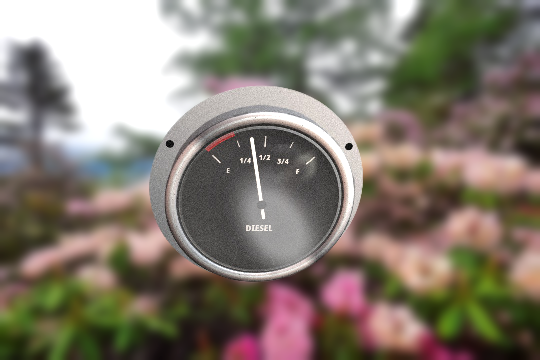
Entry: 0.375
